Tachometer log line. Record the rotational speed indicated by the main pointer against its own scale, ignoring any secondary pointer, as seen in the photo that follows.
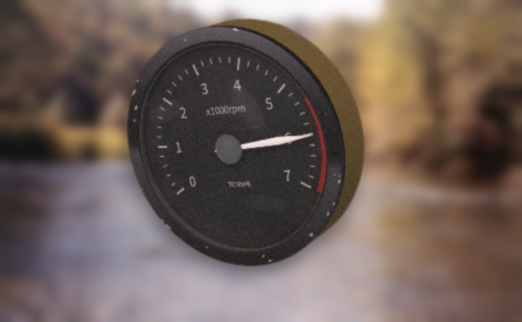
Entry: 6000 rpm
